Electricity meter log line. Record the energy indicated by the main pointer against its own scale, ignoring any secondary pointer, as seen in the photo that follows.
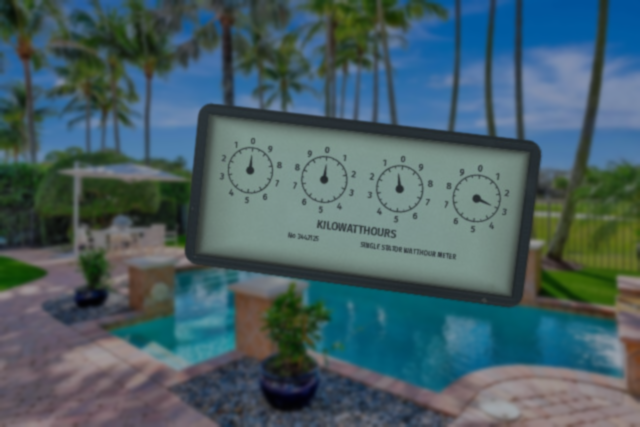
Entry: 3 kWh
